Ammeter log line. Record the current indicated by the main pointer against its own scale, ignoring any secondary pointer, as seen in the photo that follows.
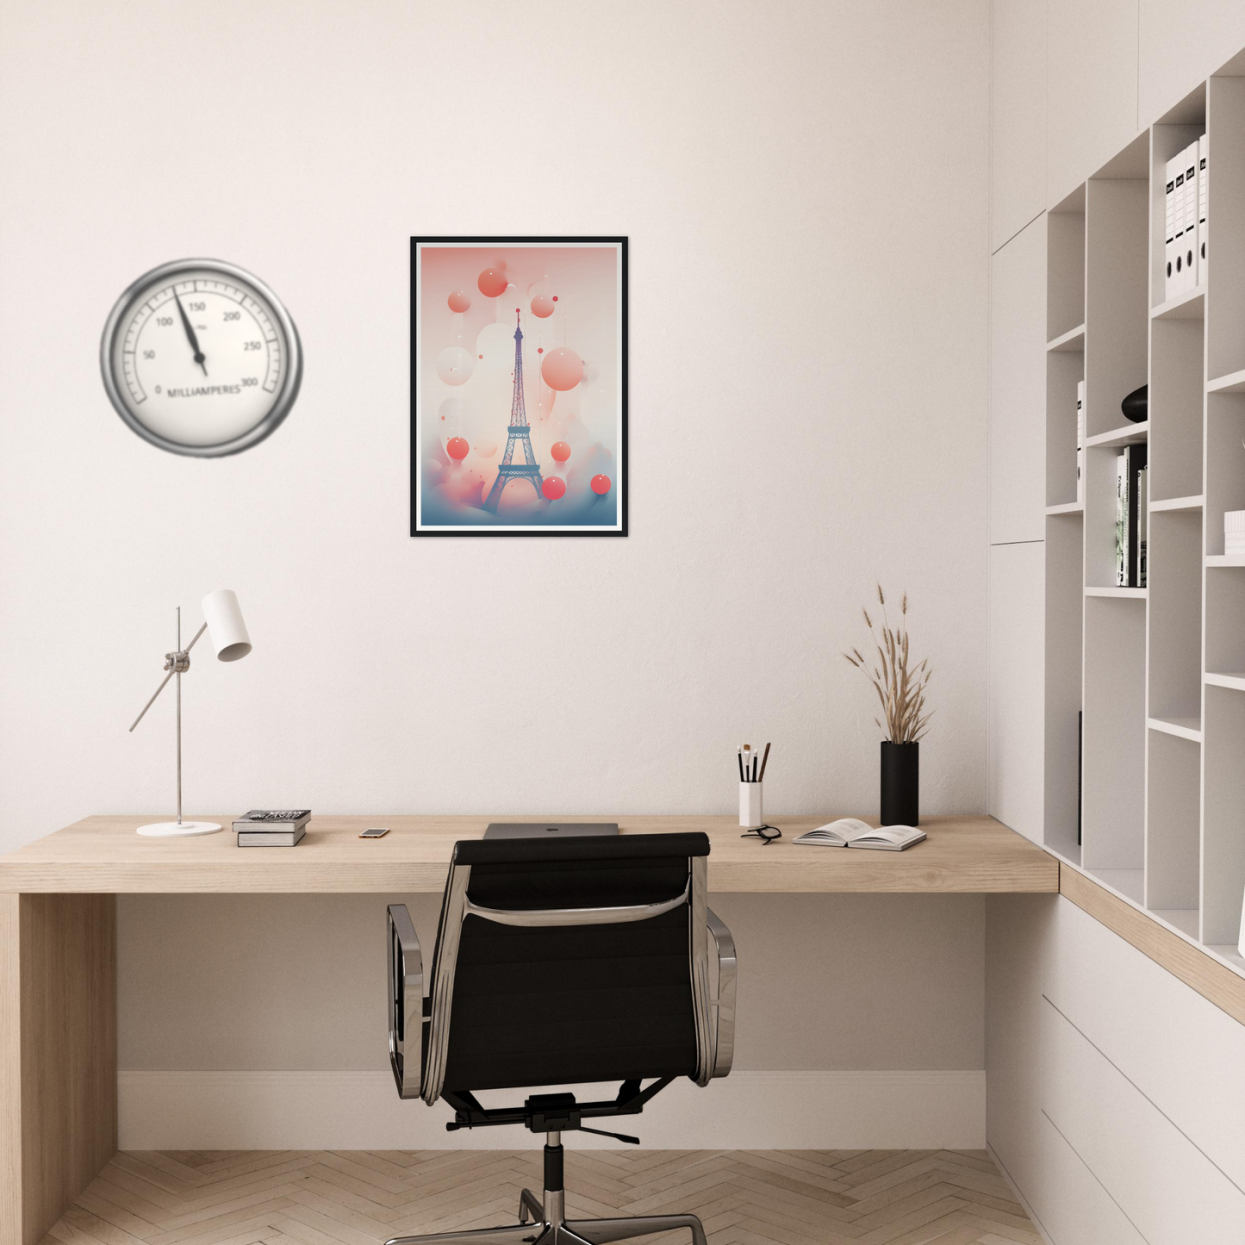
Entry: 130 mA
